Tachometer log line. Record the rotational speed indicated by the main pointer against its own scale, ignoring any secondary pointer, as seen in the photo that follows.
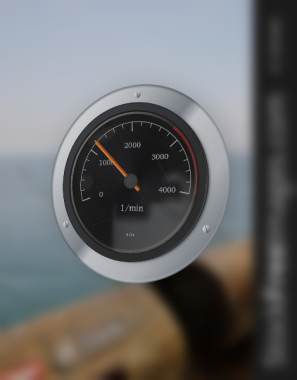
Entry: 1200 rpm
